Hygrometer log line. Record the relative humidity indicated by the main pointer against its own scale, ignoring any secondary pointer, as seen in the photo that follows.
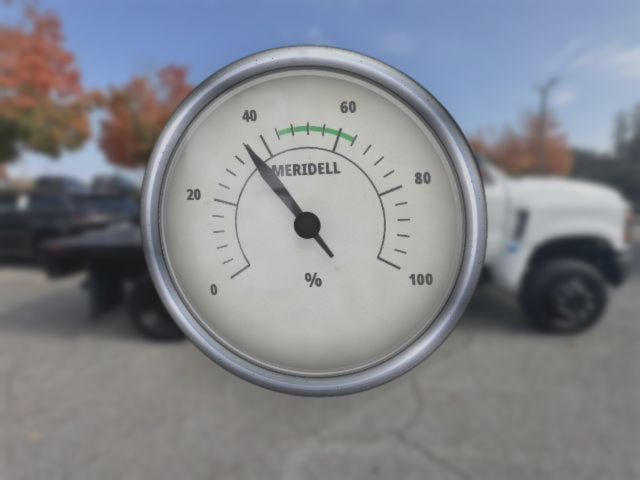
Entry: 36 %
